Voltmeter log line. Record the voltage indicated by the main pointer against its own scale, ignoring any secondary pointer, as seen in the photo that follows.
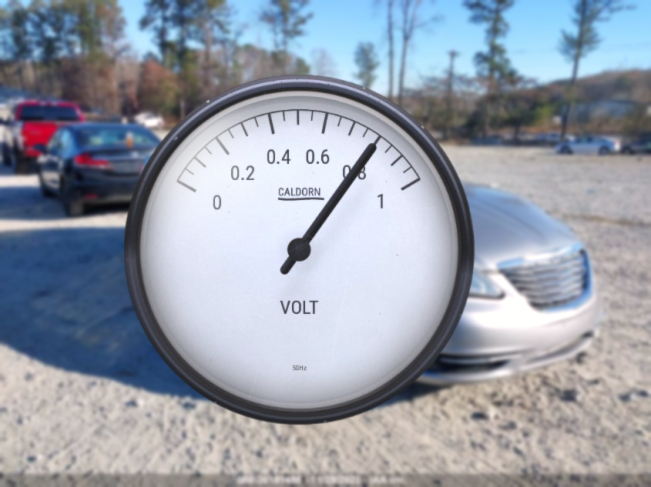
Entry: 0.8 V
